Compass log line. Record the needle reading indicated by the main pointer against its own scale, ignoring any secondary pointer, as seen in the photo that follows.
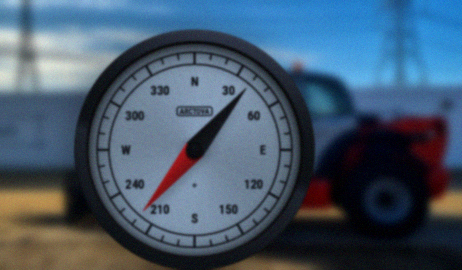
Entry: 220 °
